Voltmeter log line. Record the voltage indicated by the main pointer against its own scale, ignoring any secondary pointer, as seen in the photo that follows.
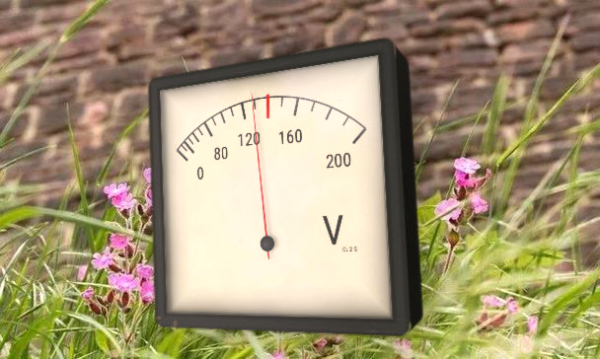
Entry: 130 V
